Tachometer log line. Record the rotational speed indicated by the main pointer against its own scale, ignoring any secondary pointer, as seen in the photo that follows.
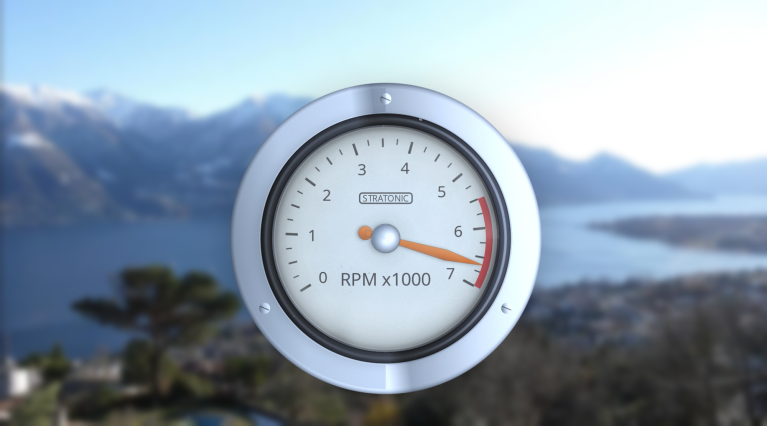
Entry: 6625 rpm
